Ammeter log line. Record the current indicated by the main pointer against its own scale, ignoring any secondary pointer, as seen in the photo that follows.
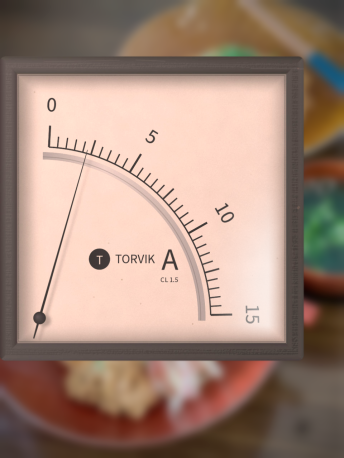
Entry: 2.25 A
